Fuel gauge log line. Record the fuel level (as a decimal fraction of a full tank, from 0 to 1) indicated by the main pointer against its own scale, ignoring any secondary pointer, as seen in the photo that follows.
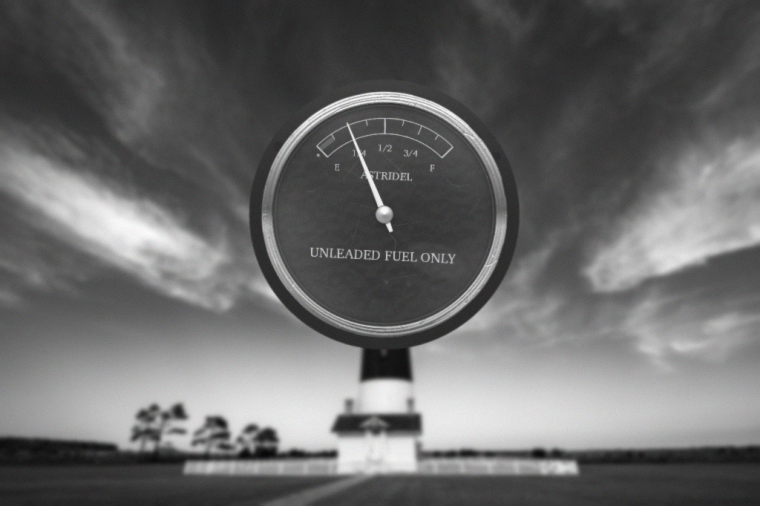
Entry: 0.25
